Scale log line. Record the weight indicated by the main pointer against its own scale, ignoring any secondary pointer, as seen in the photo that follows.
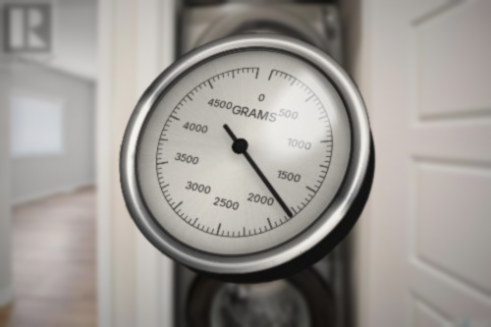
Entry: 1800 g
